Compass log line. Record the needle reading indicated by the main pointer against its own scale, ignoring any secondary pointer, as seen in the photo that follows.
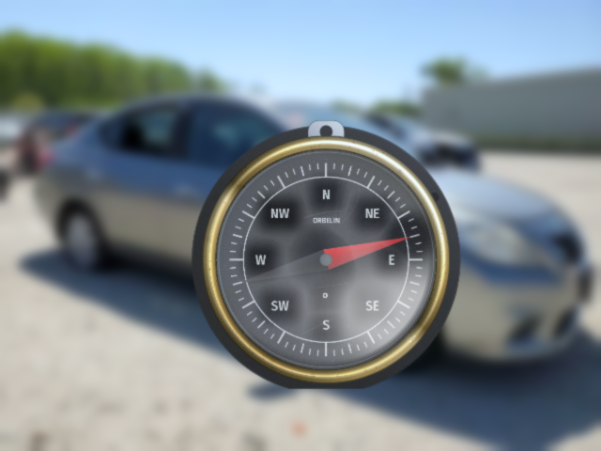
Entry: 75 °
